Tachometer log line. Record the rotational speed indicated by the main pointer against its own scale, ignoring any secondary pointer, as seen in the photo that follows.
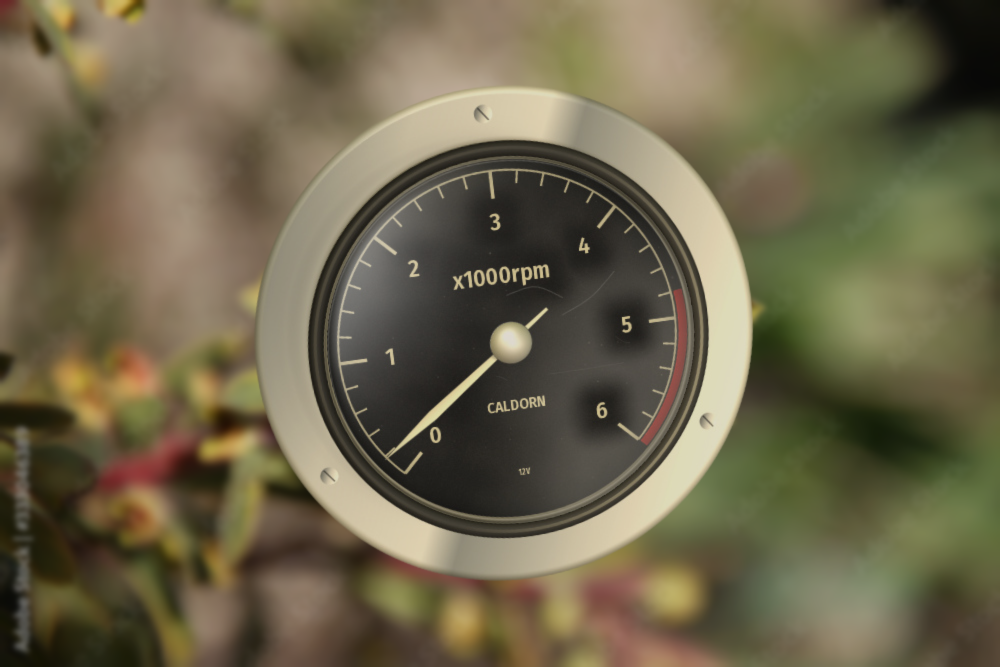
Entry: 200 rpm
